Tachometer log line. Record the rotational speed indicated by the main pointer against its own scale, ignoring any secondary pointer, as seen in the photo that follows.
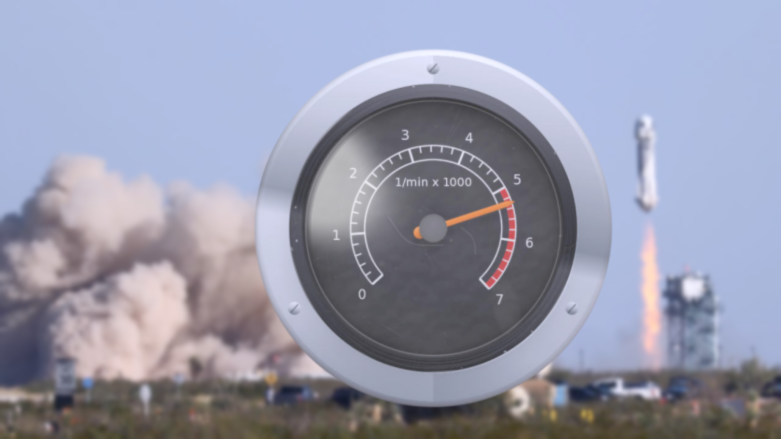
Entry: 5300 rpm
